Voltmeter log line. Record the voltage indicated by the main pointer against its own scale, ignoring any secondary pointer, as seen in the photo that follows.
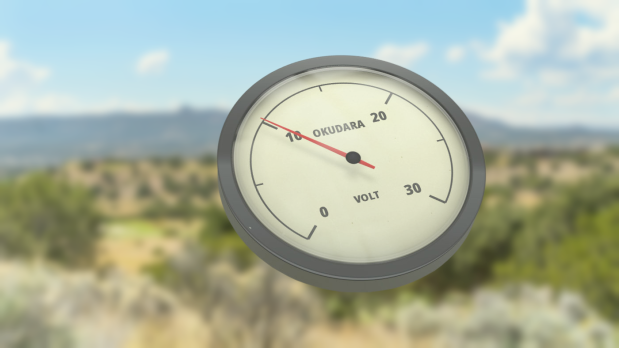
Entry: 10 V
